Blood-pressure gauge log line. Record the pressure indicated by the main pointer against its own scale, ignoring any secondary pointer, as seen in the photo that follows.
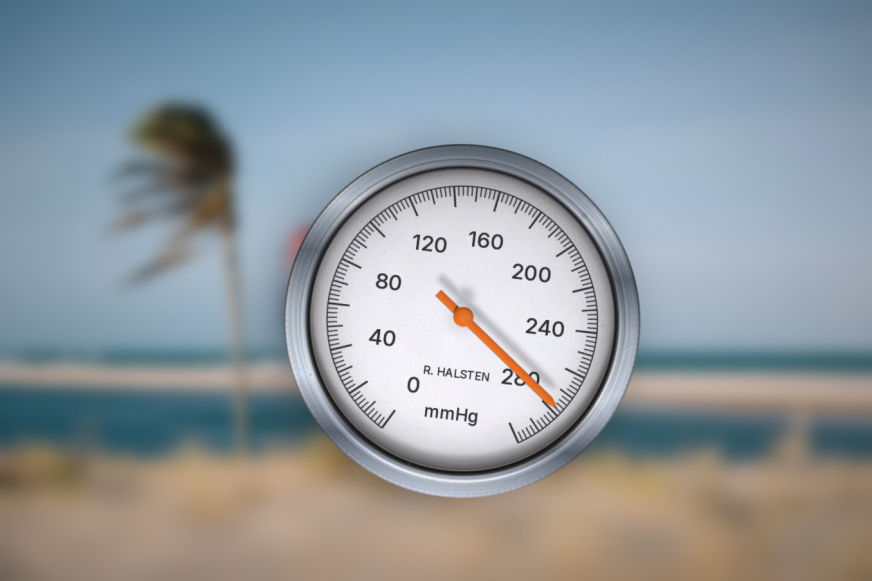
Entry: 278 mmHg
